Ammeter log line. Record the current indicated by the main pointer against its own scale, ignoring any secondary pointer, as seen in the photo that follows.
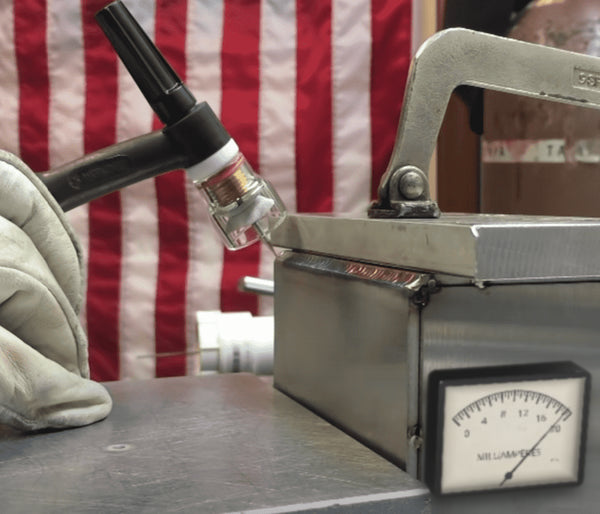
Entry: 19 mA
